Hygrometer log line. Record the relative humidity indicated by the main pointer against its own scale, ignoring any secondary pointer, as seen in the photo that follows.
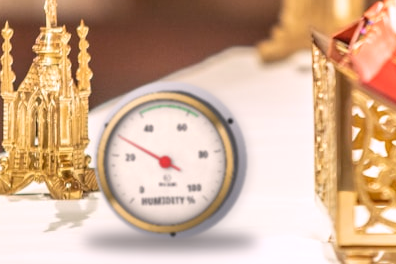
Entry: 28 %
